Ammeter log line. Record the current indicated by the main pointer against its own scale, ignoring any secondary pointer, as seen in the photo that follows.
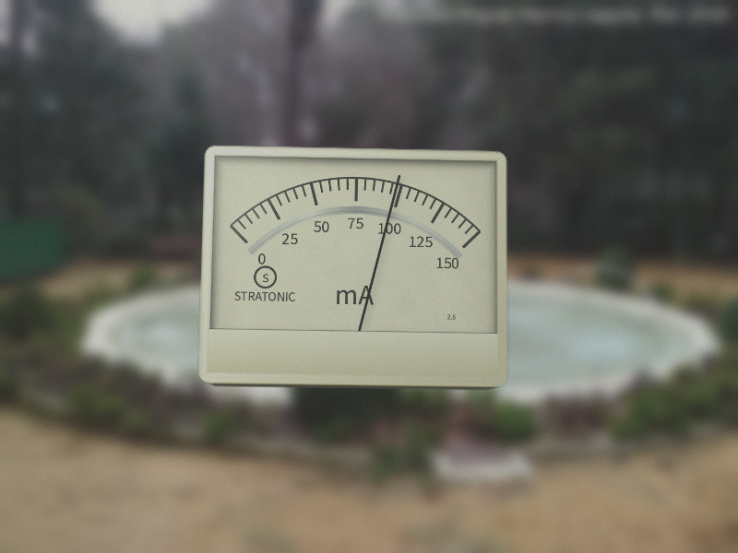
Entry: 97.5 mA
